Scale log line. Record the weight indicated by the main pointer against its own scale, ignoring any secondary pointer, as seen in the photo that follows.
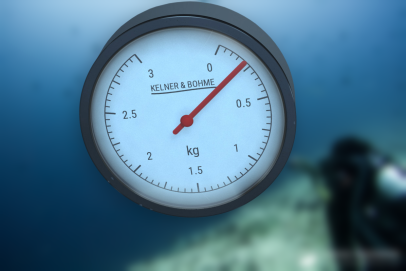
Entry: 0.2 kg
